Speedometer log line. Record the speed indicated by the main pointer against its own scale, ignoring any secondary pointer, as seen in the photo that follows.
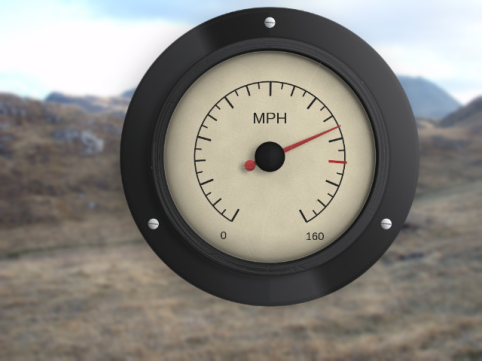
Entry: 115 mph
